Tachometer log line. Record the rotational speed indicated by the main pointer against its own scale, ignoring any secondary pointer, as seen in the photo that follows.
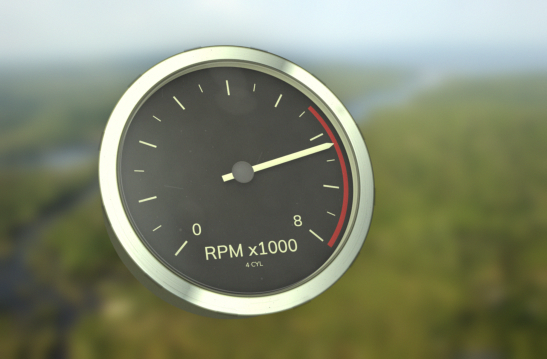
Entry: 6250 rpm
